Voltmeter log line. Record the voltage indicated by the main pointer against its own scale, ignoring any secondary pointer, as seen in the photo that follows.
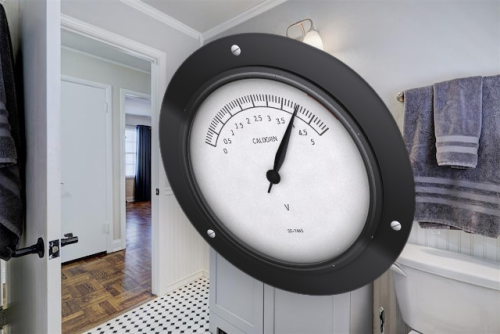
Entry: 4 V
